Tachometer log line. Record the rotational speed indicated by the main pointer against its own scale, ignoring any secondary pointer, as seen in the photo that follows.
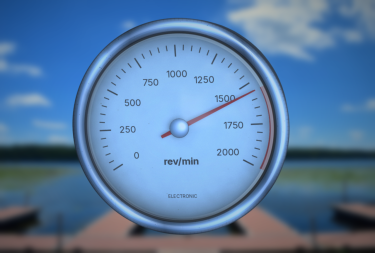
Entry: 1550 rpm
